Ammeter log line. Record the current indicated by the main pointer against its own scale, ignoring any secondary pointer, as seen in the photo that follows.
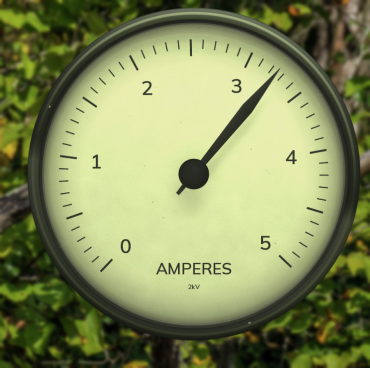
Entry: 3.25 A
